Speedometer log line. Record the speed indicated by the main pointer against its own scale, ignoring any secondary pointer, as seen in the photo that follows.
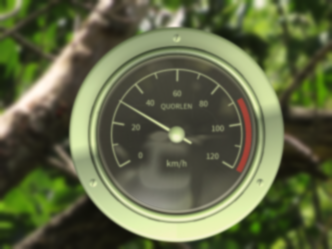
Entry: 30 km/h
